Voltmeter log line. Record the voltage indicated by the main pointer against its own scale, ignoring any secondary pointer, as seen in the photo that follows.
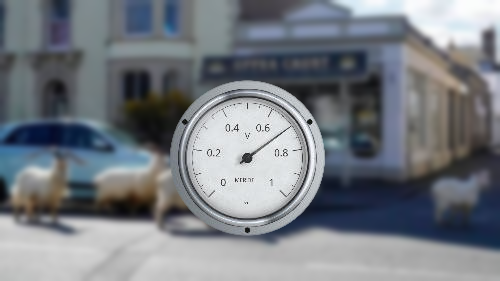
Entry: 0.7 V
